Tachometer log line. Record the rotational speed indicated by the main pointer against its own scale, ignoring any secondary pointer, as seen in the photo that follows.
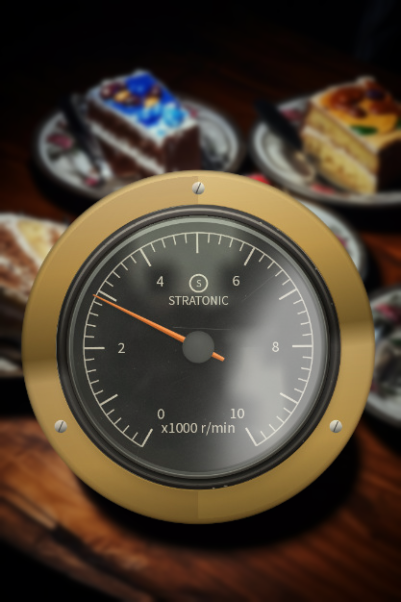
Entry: 2900 rpm
